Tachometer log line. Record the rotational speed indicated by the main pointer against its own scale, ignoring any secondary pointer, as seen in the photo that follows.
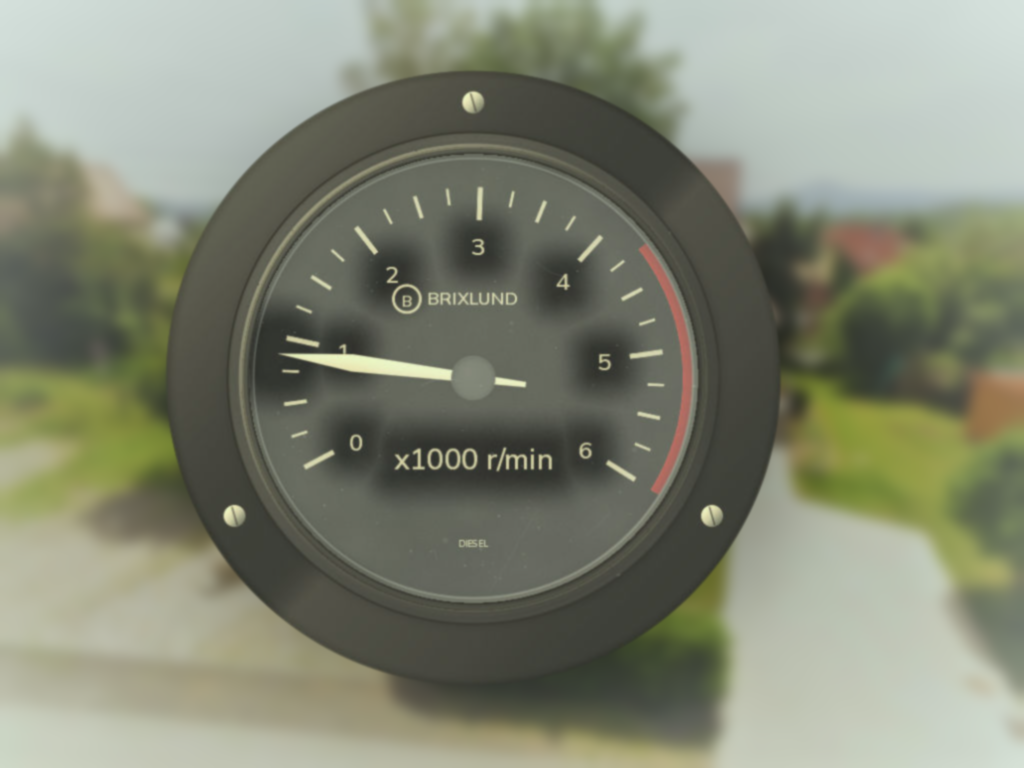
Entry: 875 rpm
